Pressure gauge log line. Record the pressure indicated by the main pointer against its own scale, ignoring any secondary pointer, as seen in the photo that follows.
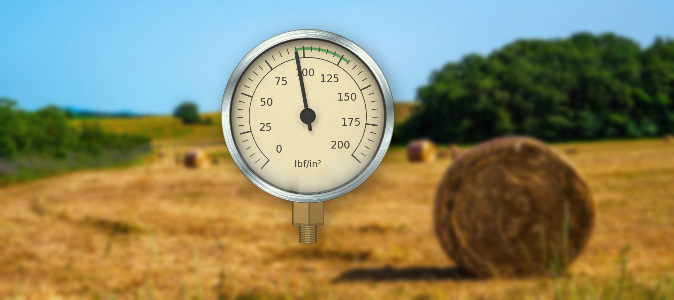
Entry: 95 psi
